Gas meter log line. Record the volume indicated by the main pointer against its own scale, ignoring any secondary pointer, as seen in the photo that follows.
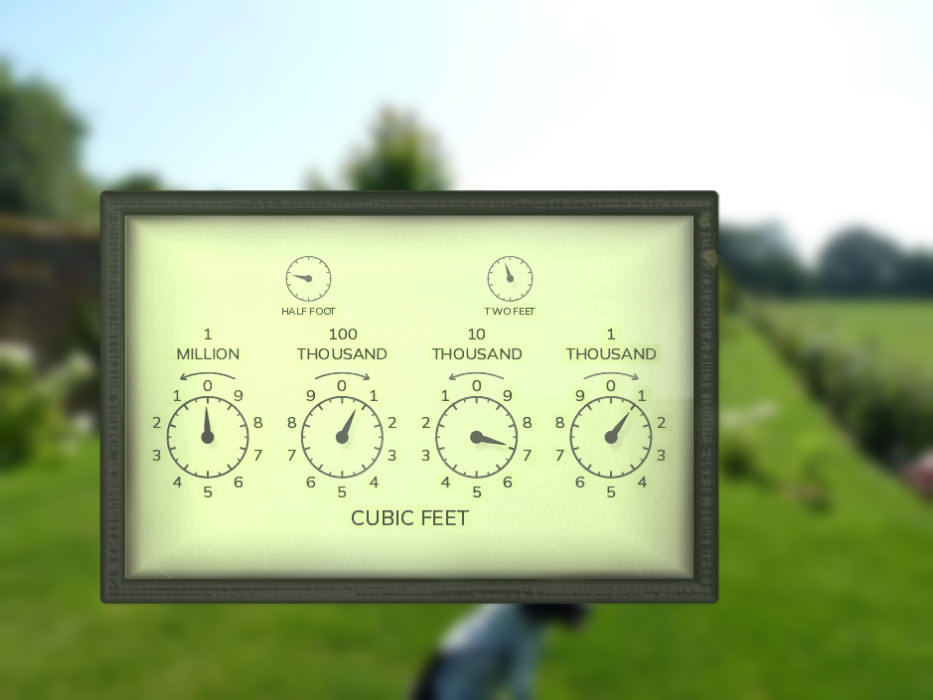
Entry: 7100 ft³
